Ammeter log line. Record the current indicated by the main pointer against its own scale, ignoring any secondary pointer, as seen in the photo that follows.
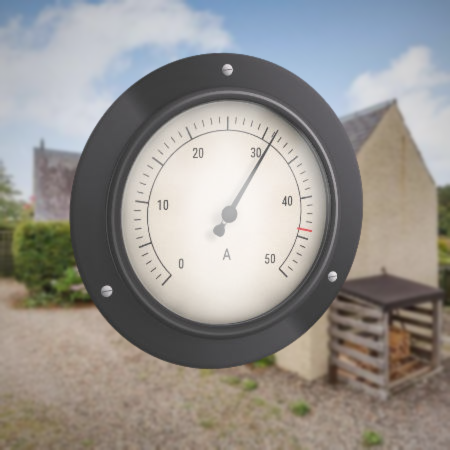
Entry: 31 A
